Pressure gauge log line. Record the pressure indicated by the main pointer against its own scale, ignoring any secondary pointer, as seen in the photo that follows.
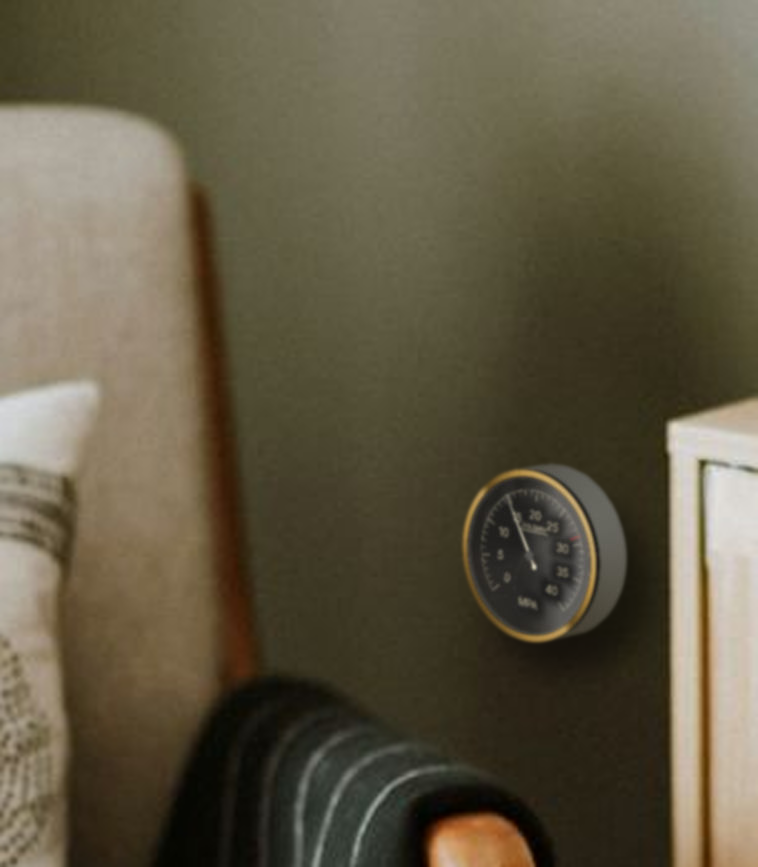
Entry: 15 MPa
